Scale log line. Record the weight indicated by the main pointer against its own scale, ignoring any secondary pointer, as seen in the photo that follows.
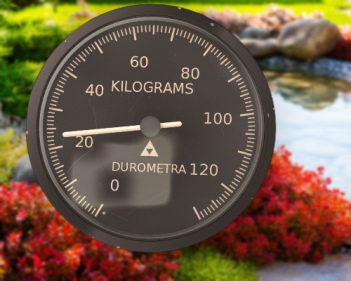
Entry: 23 kg
